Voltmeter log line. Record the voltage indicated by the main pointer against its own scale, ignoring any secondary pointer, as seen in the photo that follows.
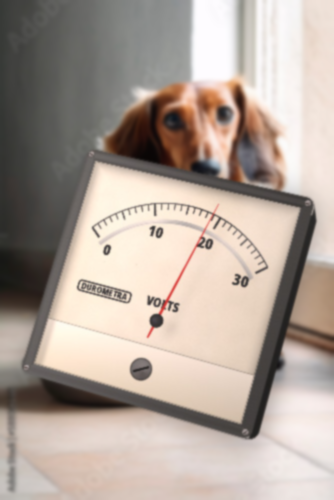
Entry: 19 V
